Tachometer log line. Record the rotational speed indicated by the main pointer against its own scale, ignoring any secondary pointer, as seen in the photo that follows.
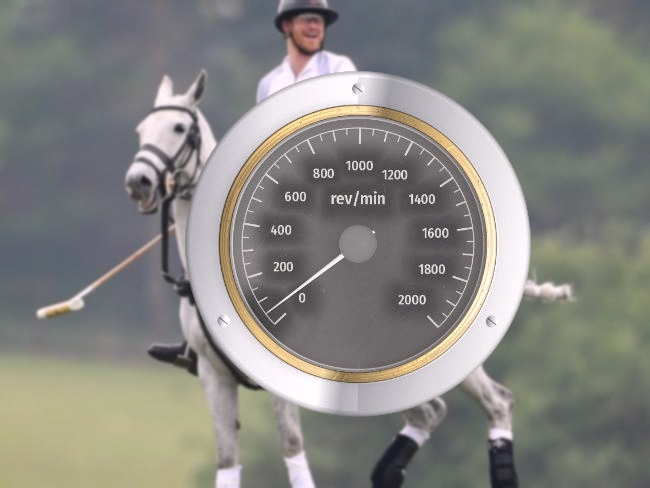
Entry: 50 rpm
